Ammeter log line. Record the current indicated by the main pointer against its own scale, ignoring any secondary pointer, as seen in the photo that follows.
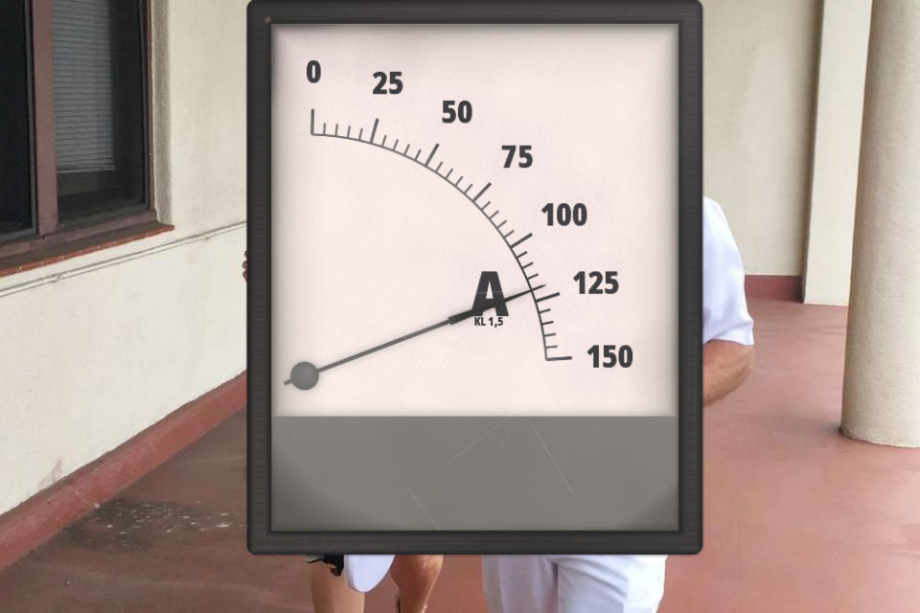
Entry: 120 A
